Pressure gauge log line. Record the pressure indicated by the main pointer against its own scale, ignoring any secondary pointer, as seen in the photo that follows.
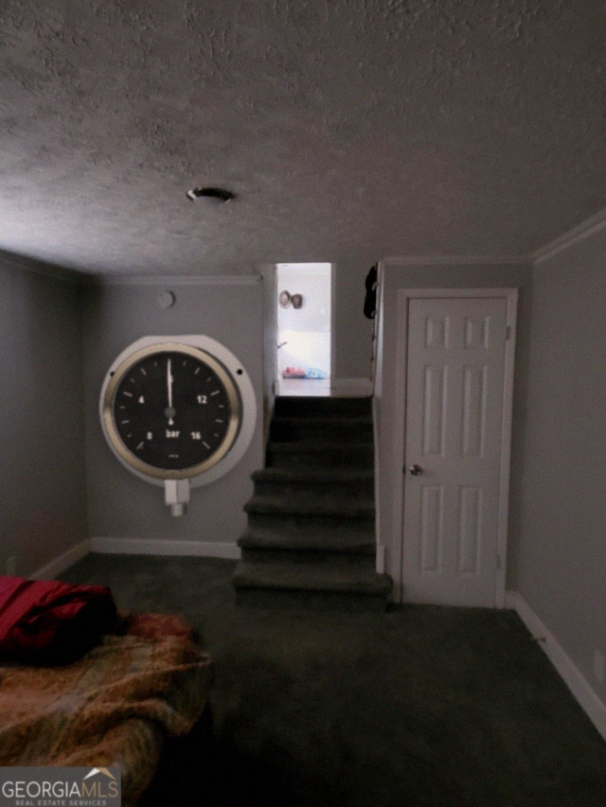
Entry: 8 bar
